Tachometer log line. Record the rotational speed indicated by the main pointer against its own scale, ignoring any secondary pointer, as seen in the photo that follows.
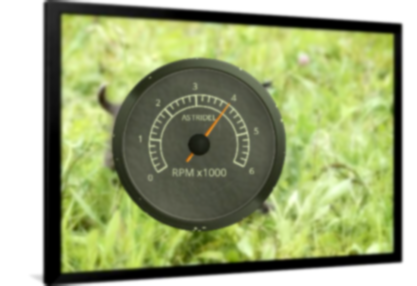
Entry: 4000 rpm
